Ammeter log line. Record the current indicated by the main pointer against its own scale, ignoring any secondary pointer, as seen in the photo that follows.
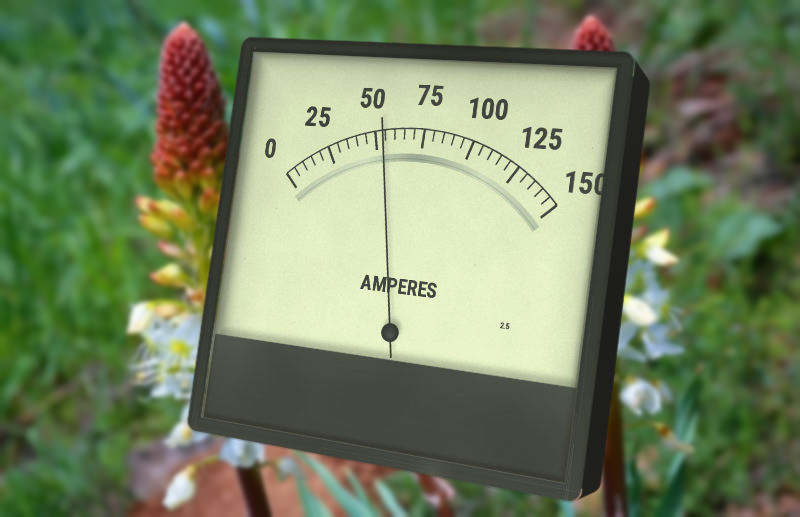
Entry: 55 A
